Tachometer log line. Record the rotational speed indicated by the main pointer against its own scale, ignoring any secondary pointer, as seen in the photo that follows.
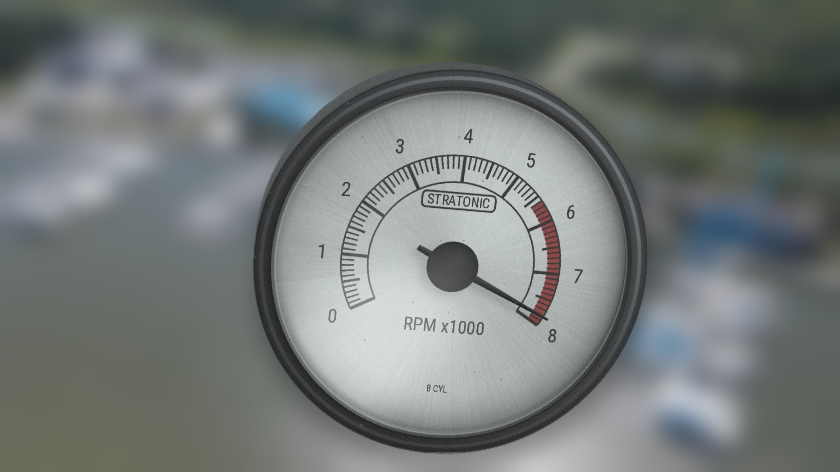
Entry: 7800 rpm
